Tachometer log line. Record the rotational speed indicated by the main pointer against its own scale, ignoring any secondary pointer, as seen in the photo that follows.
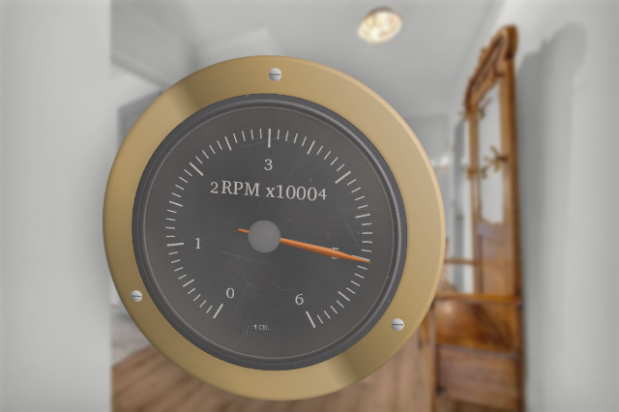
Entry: 5000 rpm
